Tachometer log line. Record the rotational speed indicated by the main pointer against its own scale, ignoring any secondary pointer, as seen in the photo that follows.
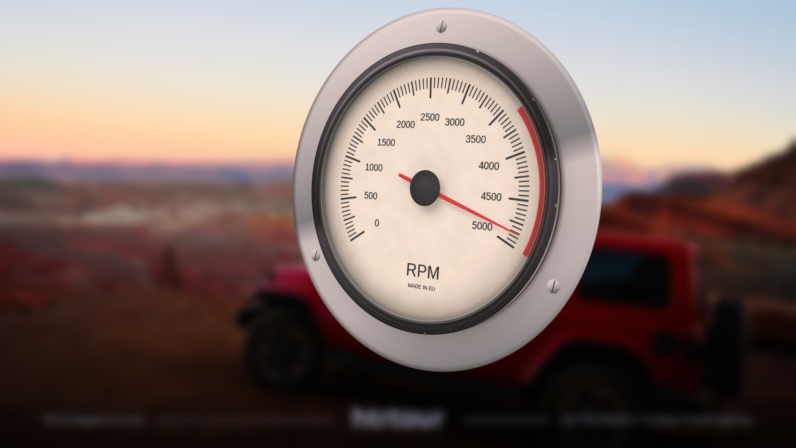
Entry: 4850 rpm
